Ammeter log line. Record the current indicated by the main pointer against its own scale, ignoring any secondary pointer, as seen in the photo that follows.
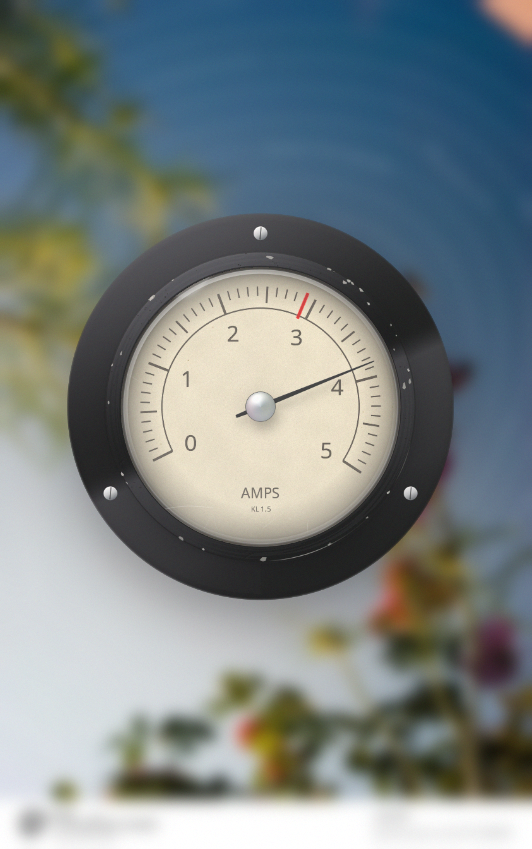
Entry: 3.85 A
